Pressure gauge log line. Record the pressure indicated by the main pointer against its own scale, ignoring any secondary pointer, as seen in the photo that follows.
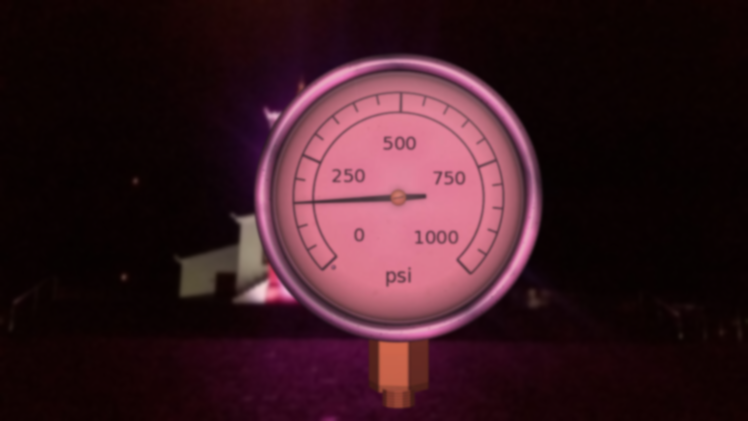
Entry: 150 psi
